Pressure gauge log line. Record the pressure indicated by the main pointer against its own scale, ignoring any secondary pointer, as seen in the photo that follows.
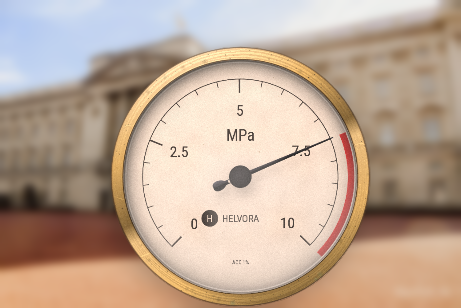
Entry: 7.5 MPa
